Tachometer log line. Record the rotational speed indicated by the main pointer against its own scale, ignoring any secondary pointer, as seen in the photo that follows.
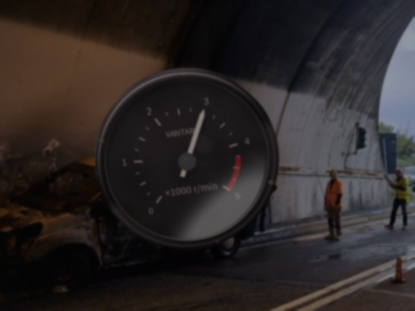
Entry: 3000 rpm
